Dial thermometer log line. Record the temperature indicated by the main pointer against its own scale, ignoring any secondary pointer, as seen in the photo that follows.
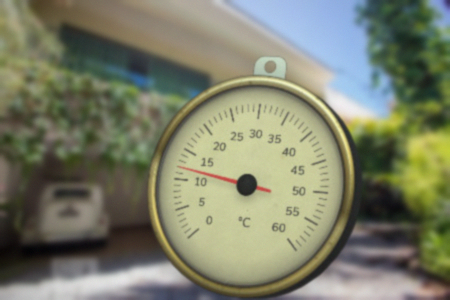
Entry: 12 °C
